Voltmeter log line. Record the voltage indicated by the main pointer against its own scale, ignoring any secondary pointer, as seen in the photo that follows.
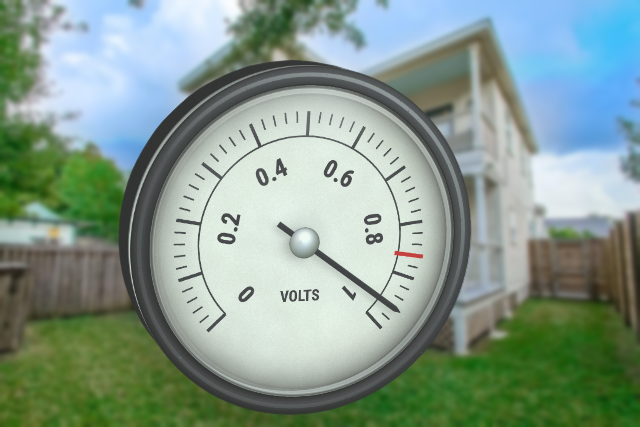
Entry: 0.96 V
